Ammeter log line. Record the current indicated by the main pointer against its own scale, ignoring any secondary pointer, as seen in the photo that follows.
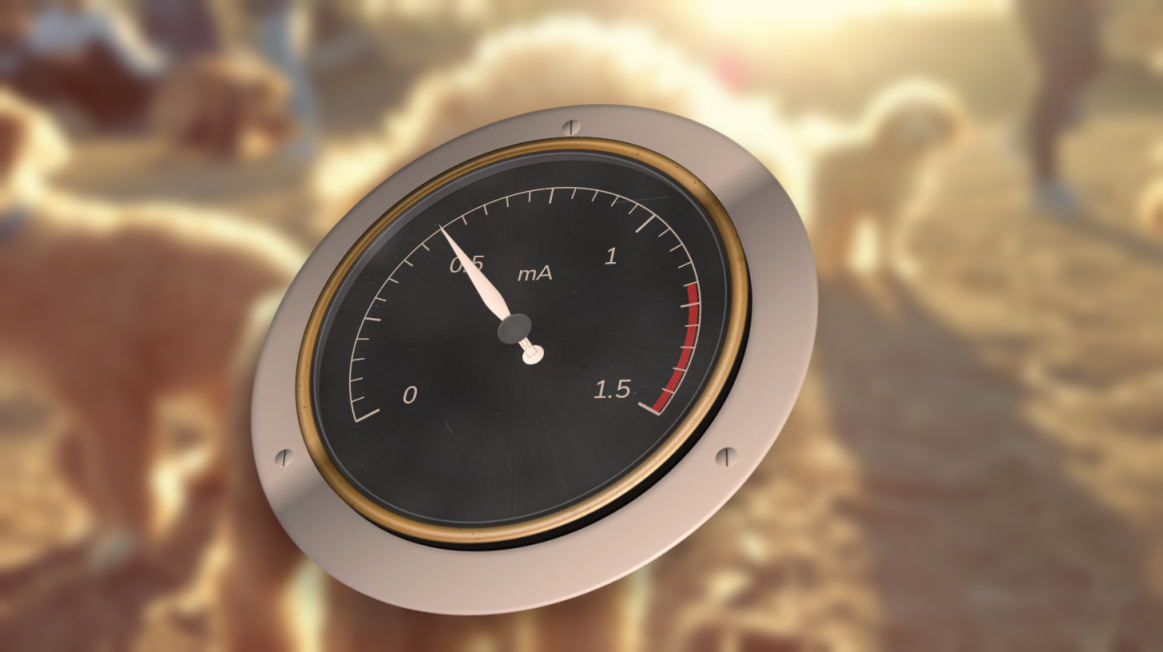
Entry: 0.5 mA
